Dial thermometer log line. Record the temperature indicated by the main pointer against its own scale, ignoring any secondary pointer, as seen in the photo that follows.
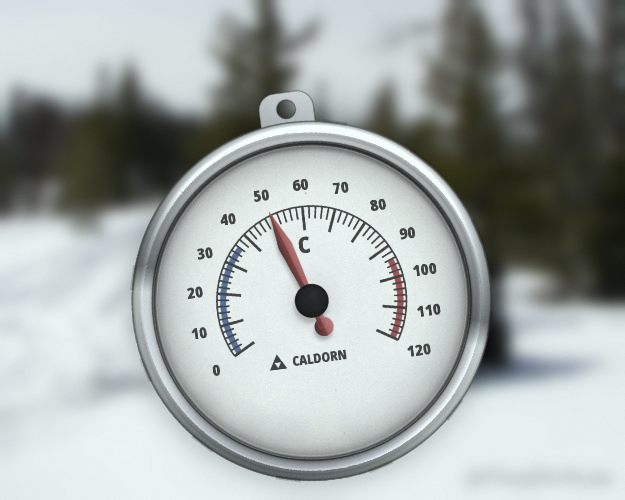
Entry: 50 °C
